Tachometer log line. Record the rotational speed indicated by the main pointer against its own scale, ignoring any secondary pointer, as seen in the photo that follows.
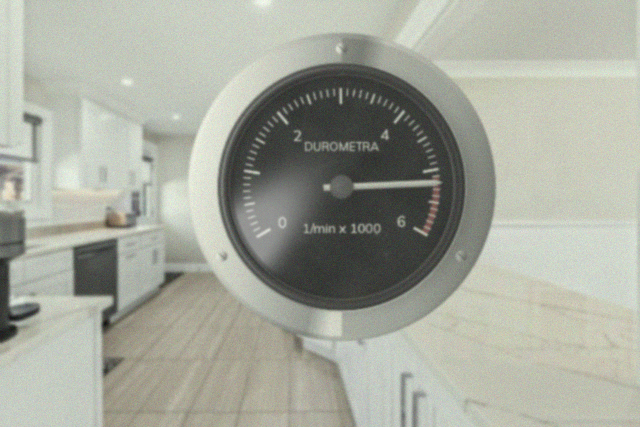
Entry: 5200 rpm
